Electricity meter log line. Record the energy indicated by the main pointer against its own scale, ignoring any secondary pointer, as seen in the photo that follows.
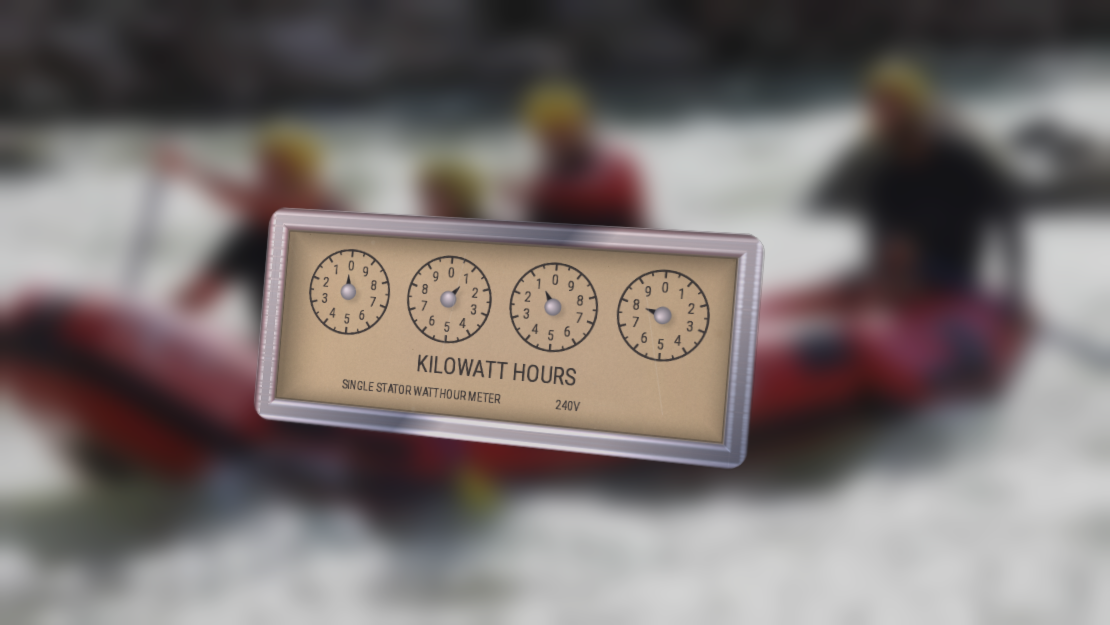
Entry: 108 kWh
